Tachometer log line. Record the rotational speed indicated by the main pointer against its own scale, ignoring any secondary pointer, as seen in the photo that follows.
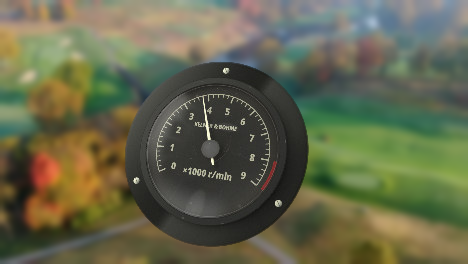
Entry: 3800 rpm
